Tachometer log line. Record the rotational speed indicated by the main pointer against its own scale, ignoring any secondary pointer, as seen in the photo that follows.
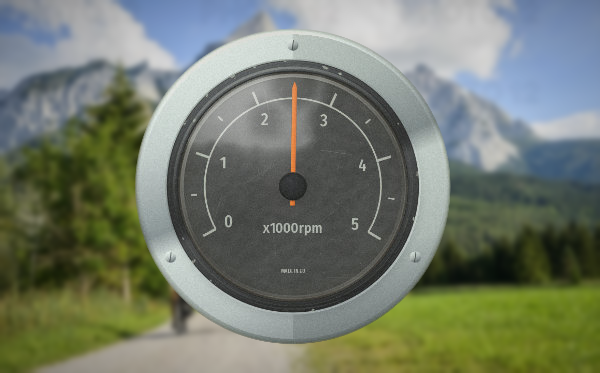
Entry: 2500 rpm
